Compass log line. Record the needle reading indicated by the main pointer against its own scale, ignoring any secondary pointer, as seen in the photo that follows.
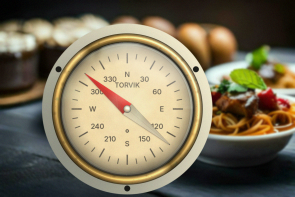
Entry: 310 °
